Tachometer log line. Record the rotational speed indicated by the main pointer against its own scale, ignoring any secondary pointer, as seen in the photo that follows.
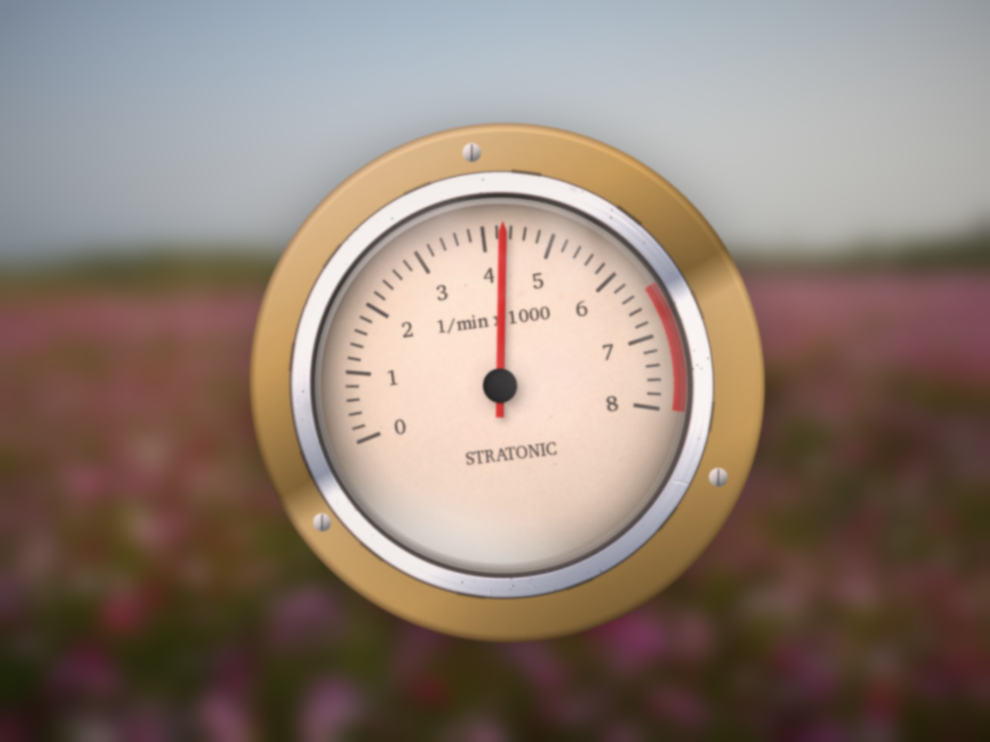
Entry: 4300 rpm
